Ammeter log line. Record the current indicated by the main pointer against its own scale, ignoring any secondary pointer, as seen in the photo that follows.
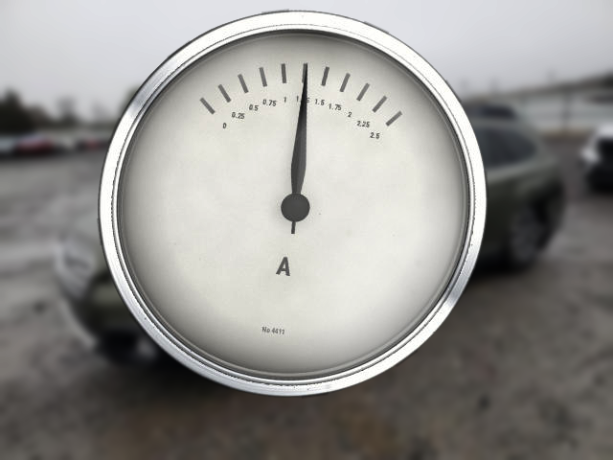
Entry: 1.25 A
